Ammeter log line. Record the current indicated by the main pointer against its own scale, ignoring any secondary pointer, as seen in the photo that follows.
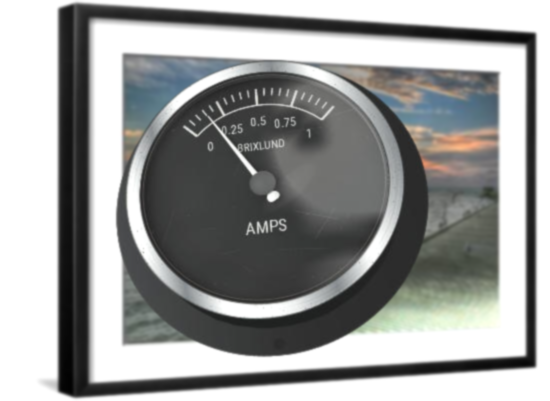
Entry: 0.15 A
